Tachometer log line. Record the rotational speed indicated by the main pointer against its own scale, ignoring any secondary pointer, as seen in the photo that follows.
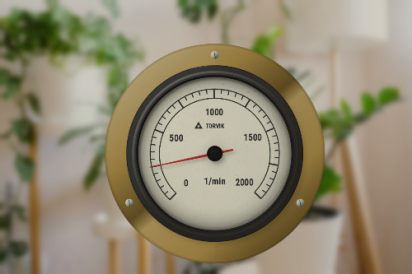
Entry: 250 rpm
